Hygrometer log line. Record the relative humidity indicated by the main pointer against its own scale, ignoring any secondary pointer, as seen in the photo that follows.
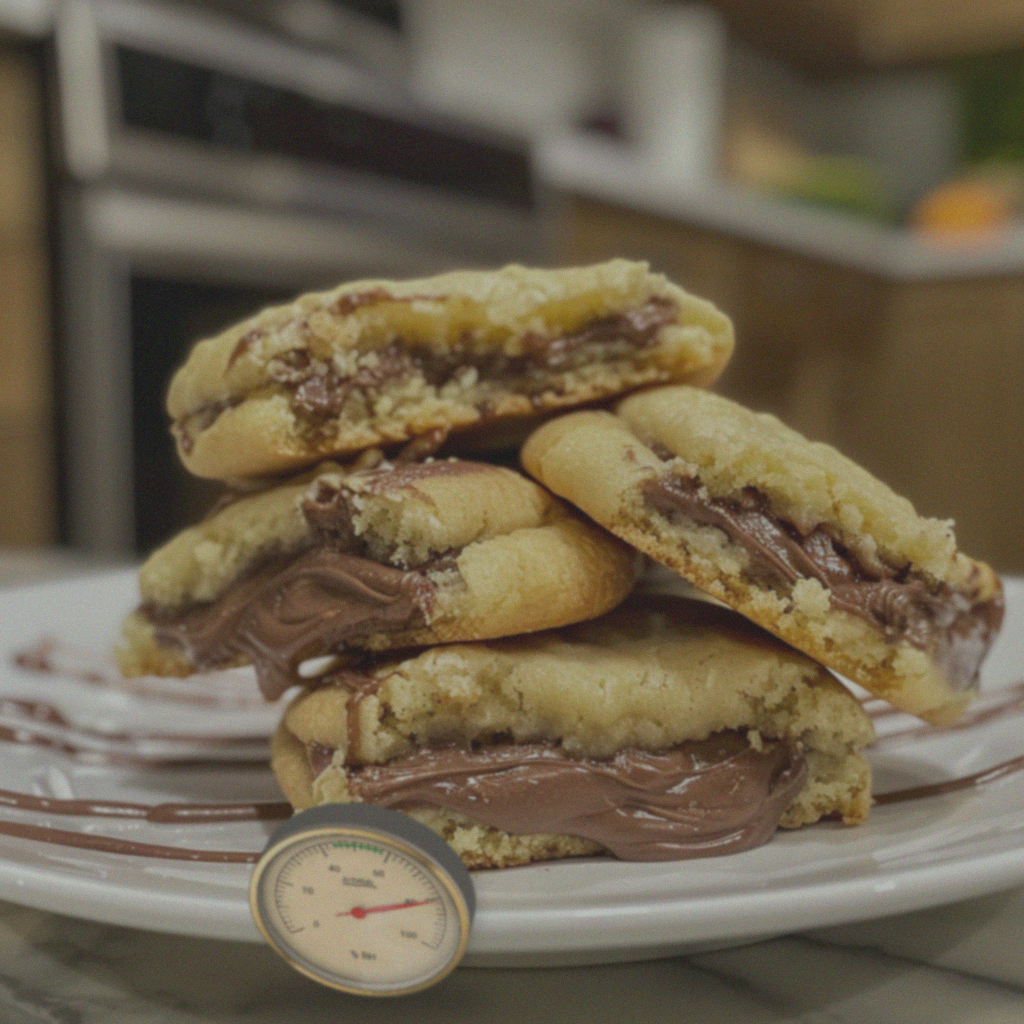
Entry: 80 %
